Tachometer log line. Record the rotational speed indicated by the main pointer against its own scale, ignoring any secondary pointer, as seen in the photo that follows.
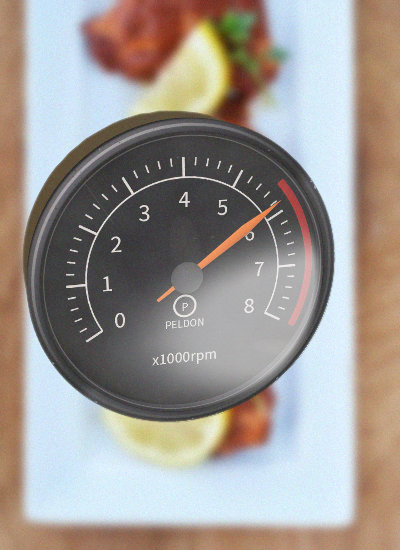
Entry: 5800 rpm
